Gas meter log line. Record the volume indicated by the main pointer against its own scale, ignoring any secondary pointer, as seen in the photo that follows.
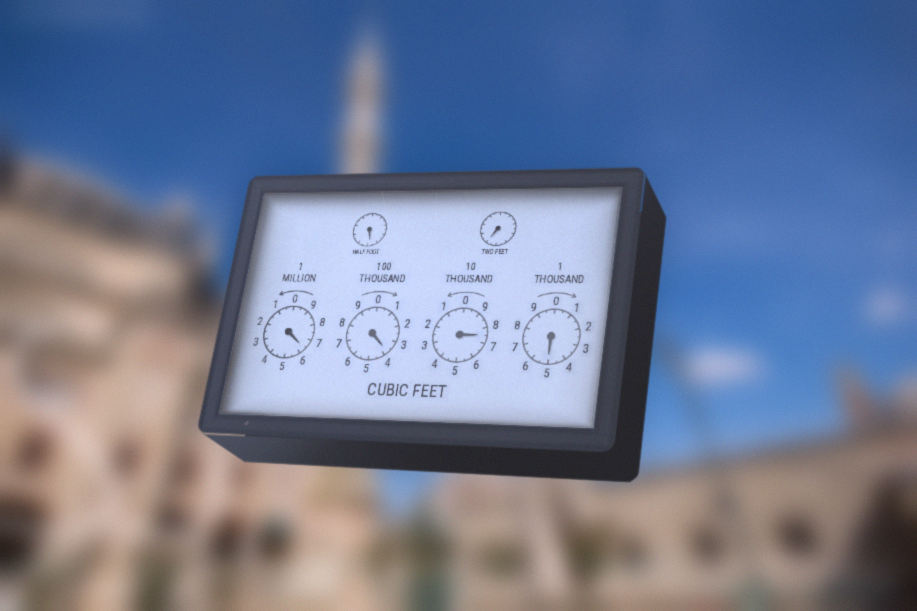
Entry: 637500 ft³
